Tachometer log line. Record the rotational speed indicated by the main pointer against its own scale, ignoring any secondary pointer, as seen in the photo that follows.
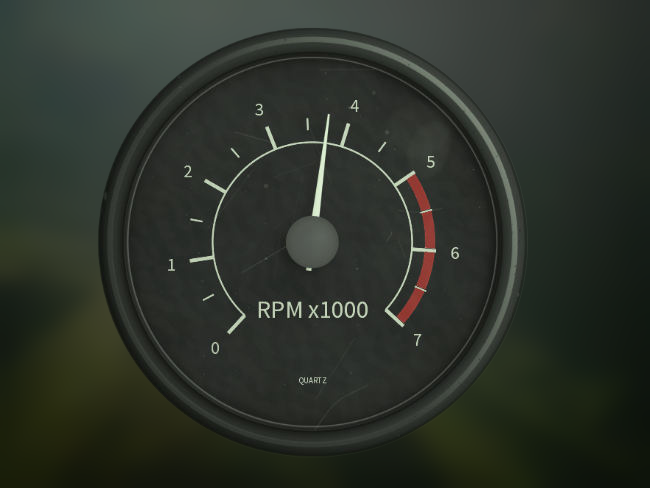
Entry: 3750 rpm
